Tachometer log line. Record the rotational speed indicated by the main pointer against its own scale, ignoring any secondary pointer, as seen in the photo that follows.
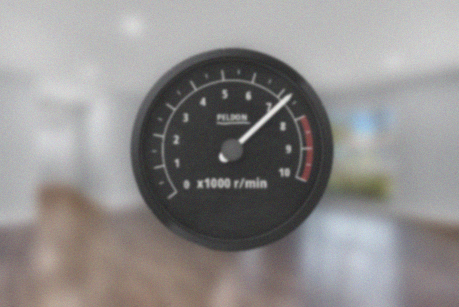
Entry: 7250 rpm
